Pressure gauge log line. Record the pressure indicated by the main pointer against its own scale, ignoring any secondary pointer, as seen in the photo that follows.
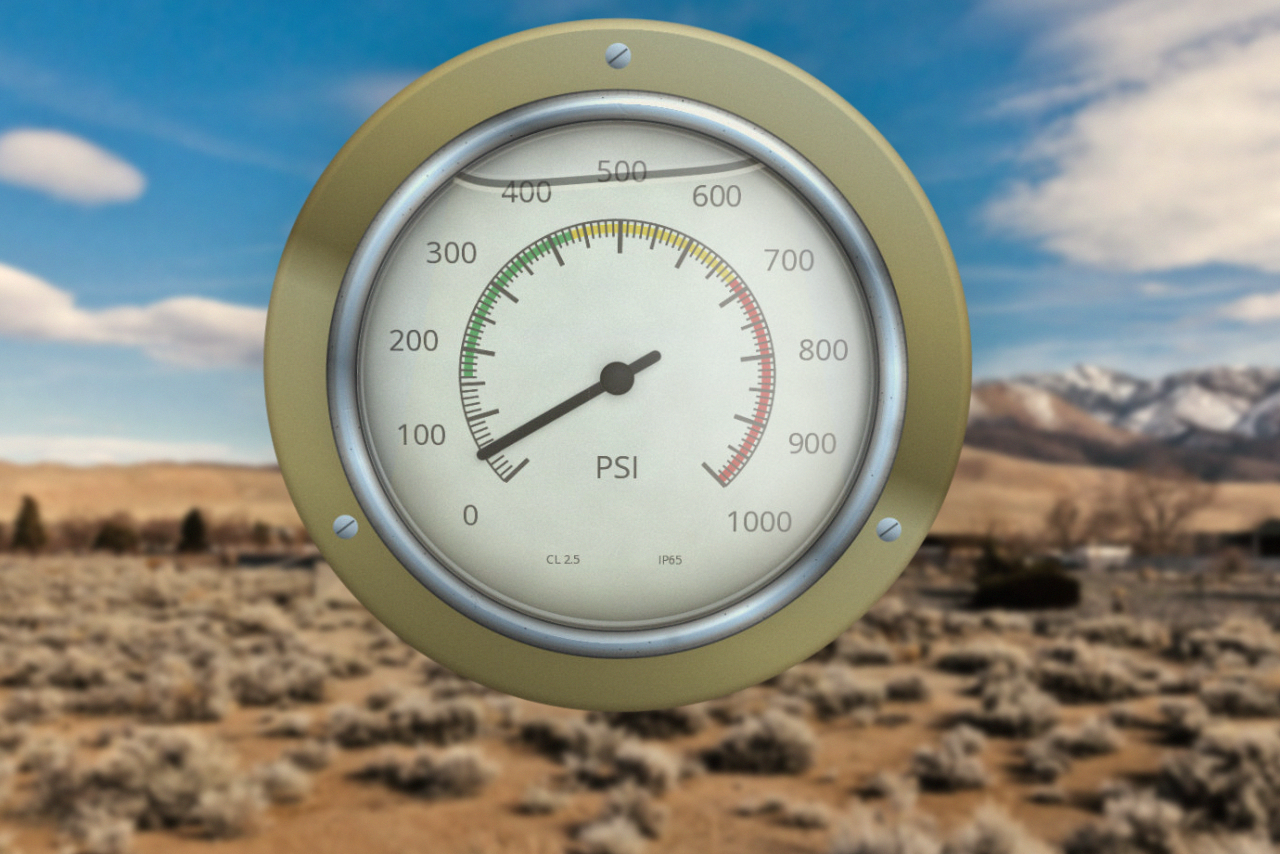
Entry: 50 psi
